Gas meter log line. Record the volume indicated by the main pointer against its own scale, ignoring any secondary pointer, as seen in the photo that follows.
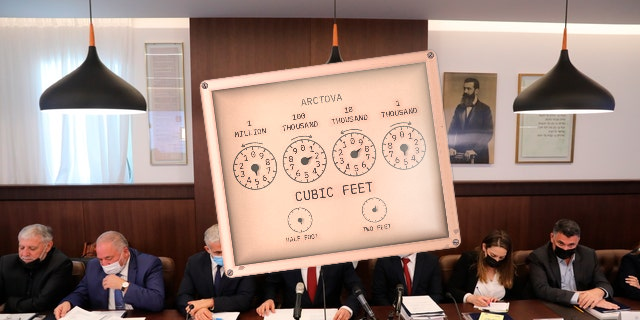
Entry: 518500 ft³
